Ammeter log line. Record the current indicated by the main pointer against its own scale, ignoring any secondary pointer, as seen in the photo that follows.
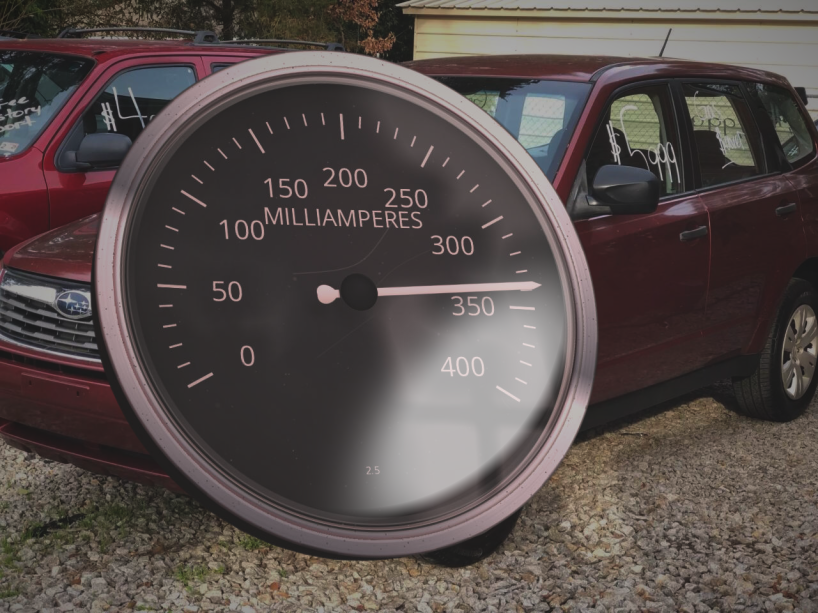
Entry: 340 mA
